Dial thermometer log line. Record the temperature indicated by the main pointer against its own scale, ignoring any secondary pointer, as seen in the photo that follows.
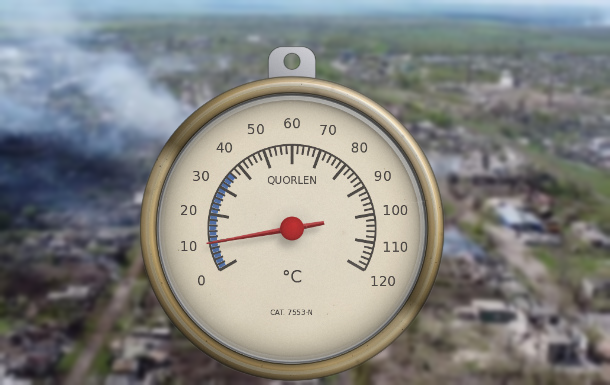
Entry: 10 °C
